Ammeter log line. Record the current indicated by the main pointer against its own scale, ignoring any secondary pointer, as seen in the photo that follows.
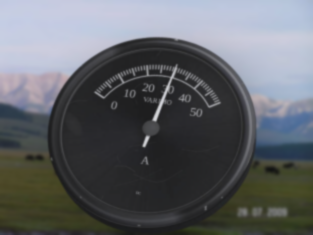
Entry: 30 A
